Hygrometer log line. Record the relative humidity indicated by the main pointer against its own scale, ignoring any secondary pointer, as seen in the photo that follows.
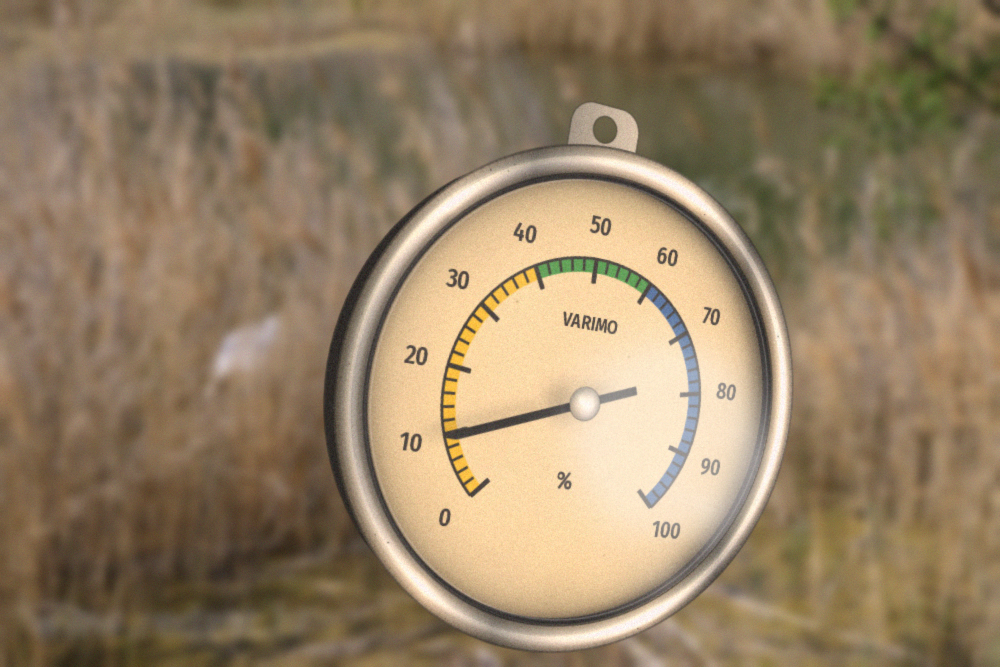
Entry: 10 %
